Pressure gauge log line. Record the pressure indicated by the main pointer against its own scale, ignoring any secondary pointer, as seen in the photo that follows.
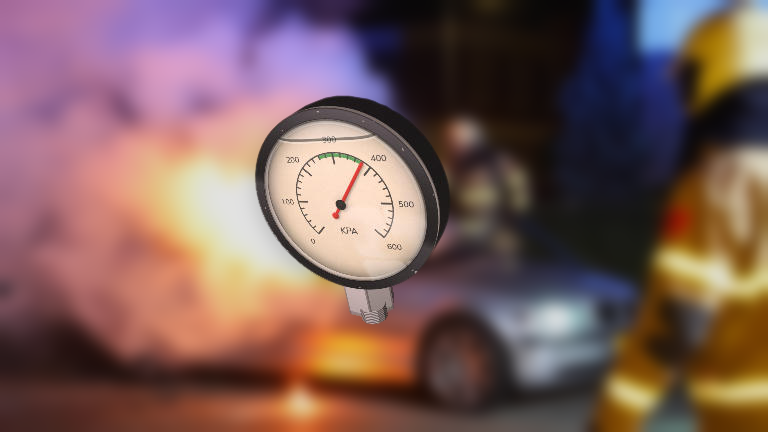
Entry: 380 kPa
